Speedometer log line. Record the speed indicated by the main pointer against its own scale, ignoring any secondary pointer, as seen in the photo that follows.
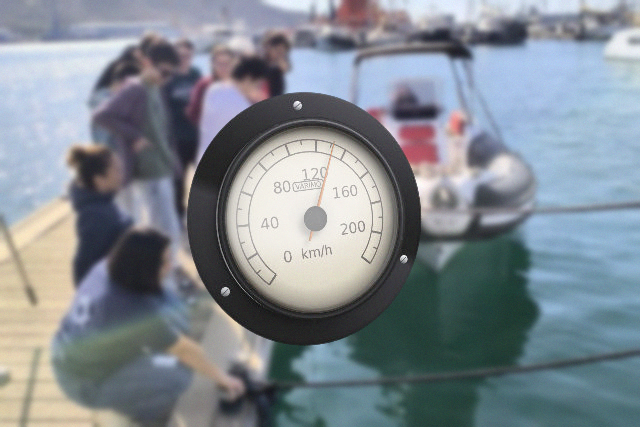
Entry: 130 km/h
